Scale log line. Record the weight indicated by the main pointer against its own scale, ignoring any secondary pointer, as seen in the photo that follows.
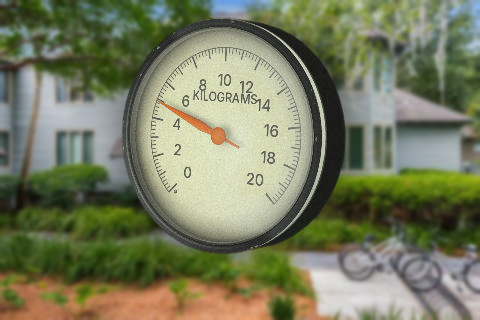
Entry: 5 kg
